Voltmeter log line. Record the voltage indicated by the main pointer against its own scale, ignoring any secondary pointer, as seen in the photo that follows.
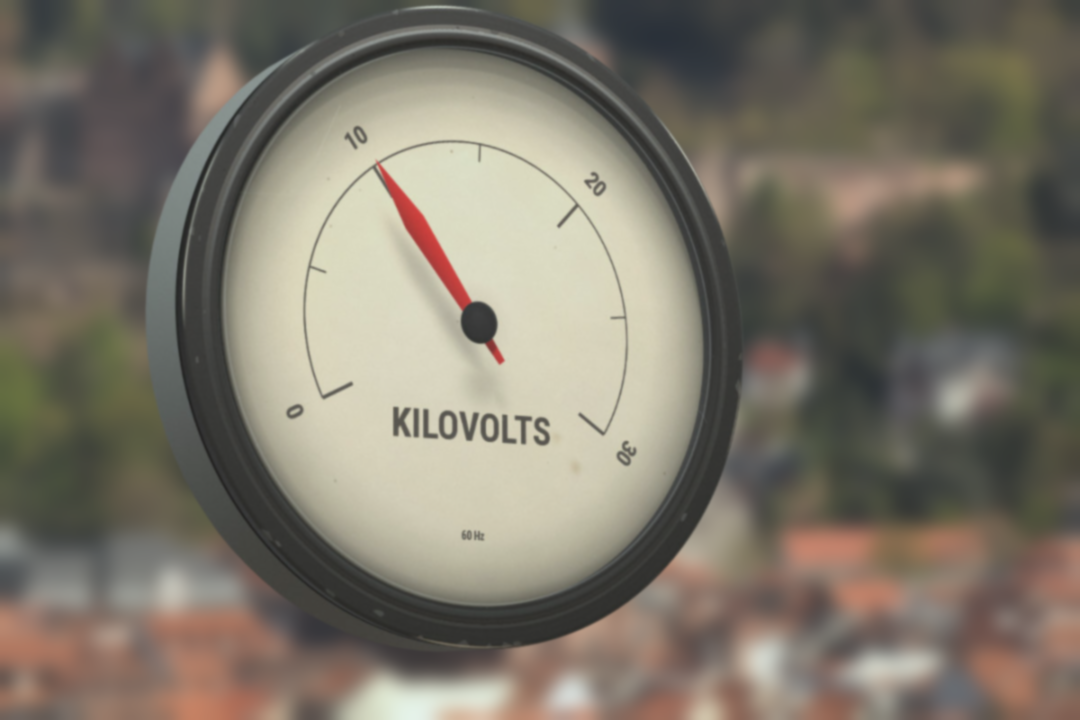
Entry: 10 kV
